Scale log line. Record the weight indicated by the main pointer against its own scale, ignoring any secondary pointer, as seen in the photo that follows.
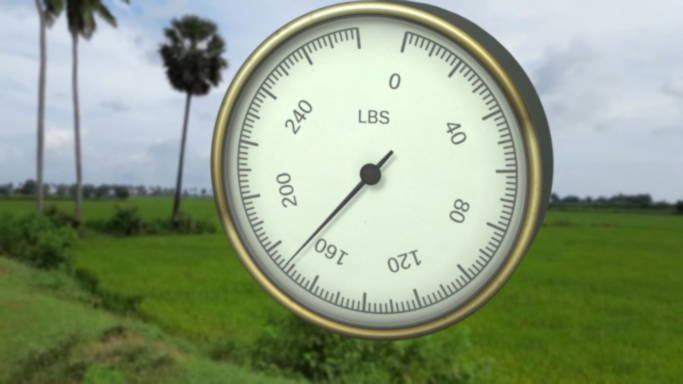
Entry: 172 lb
